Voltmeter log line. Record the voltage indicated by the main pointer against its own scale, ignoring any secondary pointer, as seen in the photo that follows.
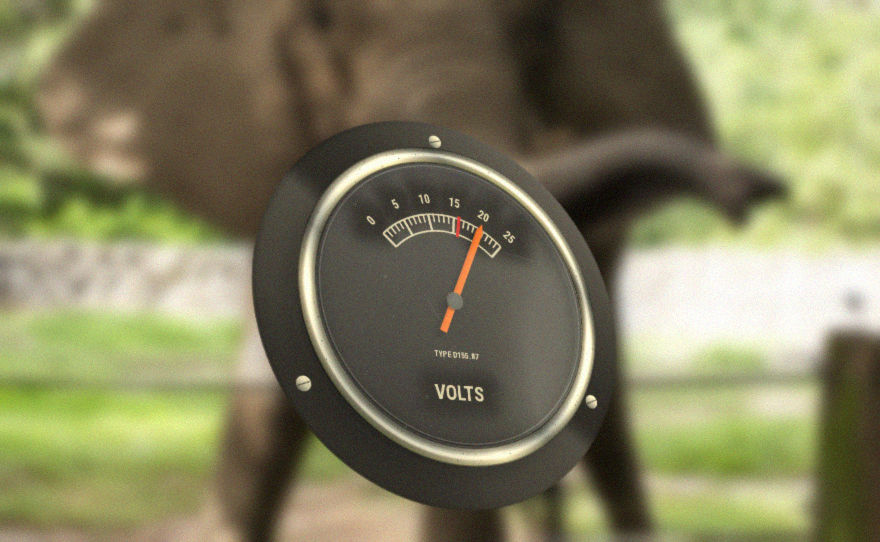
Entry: 20 V
